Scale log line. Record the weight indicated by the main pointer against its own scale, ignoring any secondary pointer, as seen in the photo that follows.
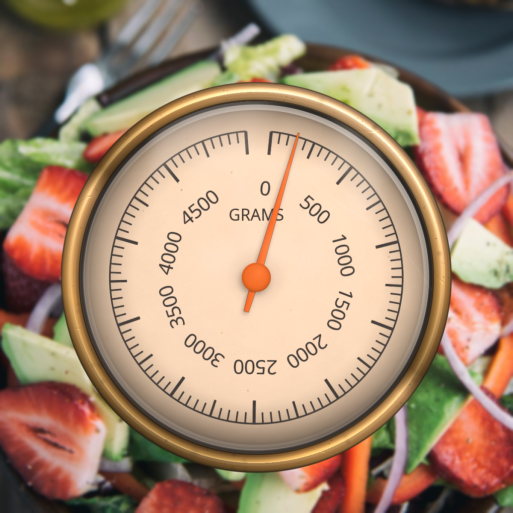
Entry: 150 g
